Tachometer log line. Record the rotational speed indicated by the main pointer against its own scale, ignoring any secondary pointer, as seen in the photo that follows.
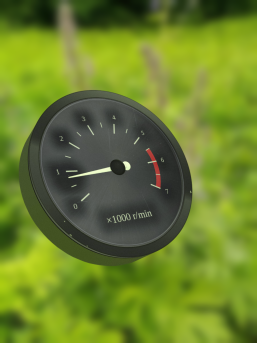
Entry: 750 rpm
